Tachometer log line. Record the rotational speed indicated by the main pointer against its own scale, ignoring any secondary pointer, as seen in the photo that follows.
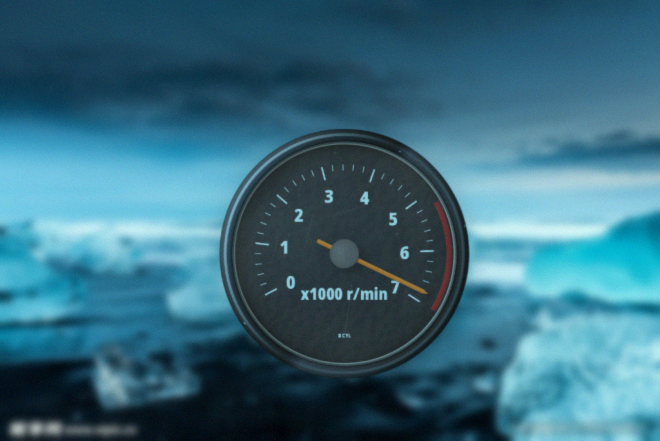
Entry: 6800 rpm
